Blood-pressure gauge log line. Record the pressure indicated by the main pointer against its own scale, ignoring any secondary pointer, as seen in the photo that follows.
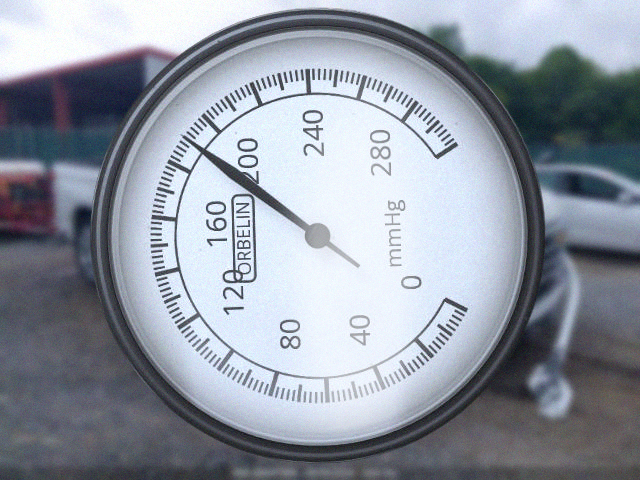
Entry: 190 mmHg
